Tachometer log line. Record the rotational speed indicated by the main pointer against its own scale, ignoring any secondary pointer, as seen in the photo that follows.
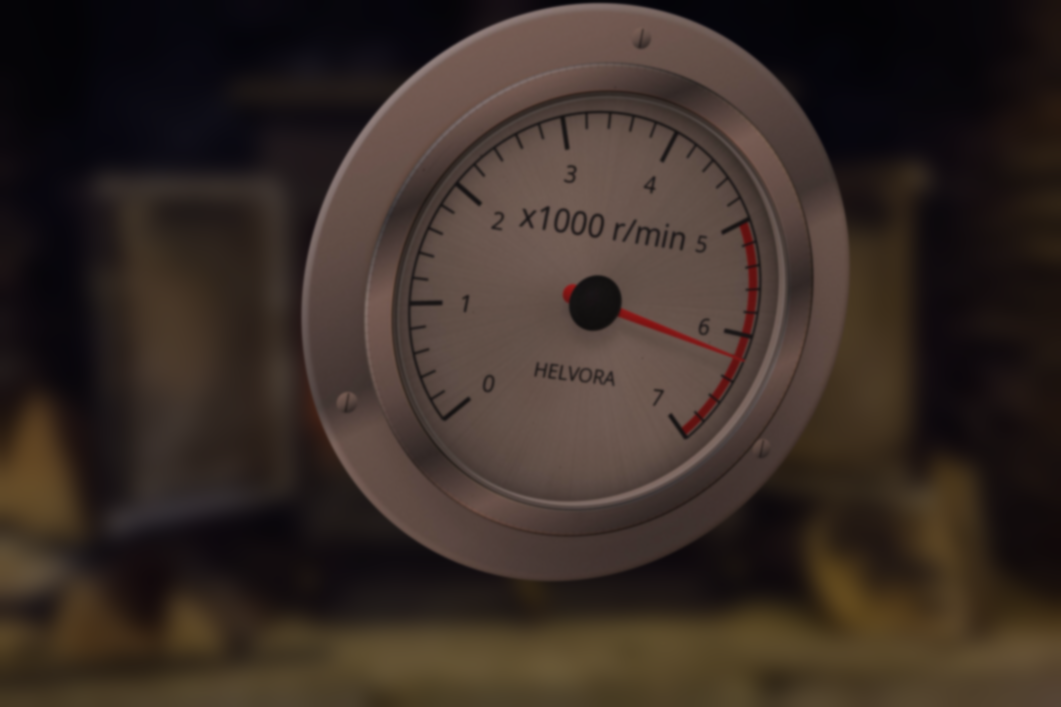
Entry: 6200 rpm
